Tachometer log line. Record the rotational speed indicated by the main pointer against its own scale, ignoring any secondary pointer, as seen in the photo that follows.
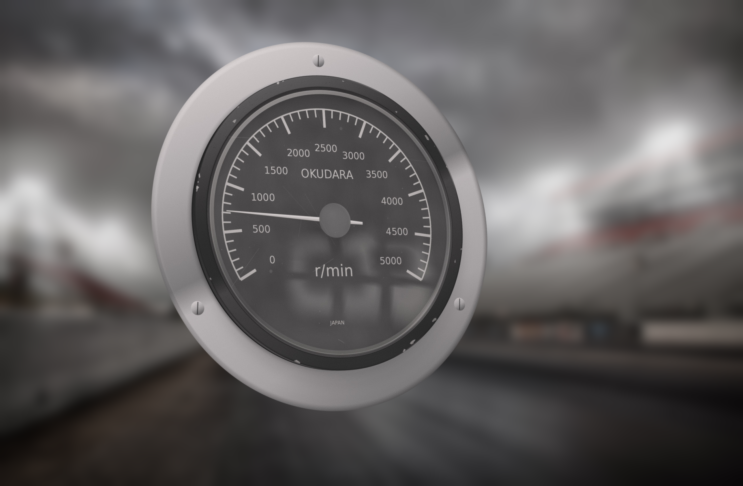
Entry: 700 rpm
